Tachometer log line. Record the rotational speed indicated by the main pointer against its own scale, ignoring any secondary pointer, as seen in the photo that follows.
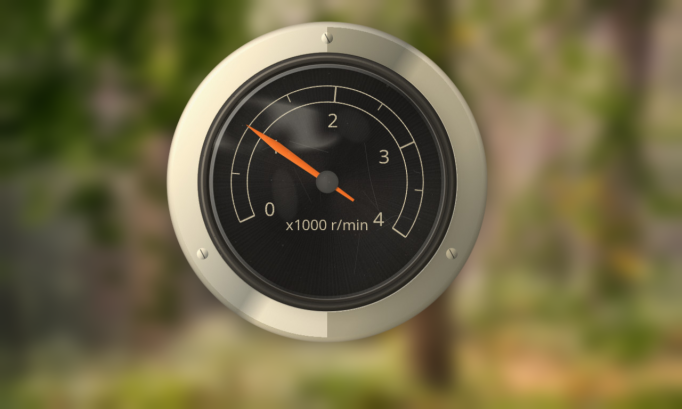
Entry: 1000 rpm
